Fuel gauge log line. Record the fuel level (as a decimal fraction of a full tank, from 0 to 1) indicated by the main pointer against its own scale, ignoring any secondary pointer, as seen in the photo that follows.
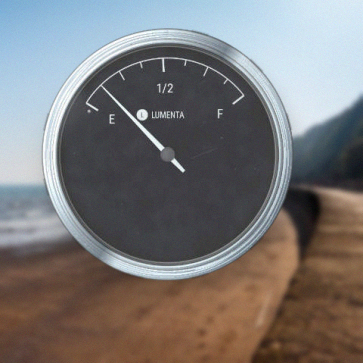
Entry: 0.125
